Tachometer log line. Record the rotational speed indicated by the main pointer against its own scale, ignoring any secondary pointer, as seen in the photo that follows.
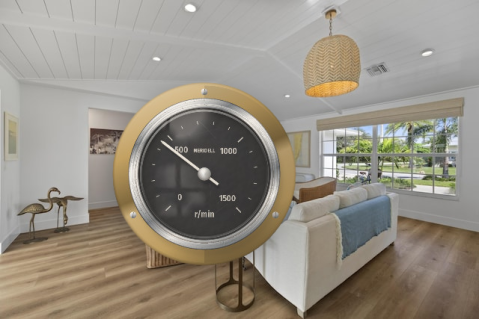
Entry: 450 rpm
